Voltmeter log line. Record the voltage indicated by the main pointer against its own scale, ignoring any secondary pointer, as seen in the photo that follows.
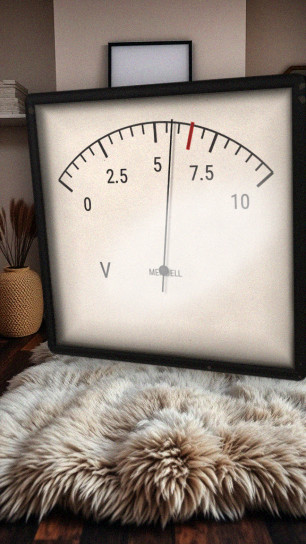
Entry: 5.75 V
